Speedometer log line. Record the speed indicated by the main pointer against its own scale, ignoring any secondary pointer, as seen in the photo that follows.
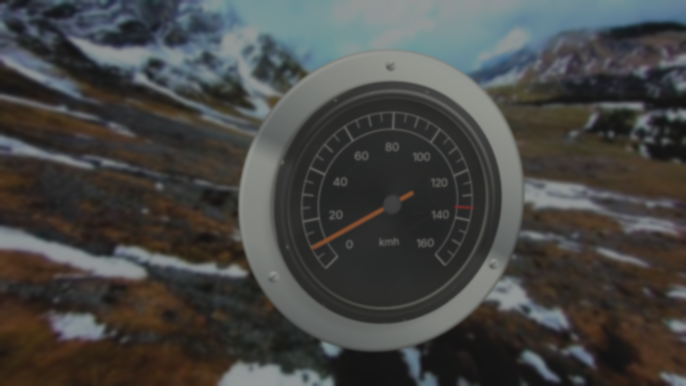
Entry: 10 km/h
